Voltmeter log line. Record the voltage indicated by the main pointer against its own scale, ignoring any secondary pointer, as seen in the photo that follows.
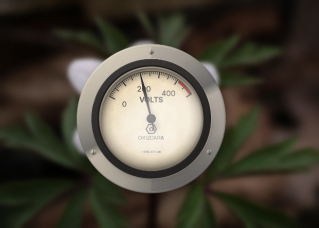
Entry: 200 V
